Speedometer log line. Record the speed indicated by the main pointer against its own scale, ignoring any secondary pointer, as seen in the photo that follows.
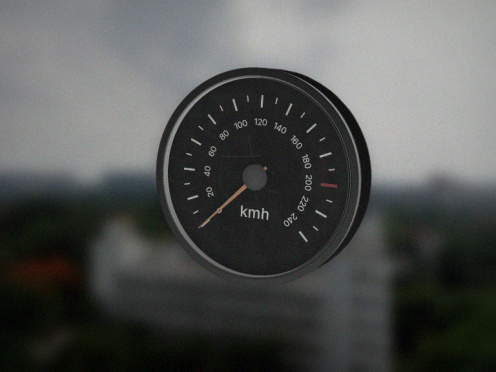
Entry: 0 km/h
